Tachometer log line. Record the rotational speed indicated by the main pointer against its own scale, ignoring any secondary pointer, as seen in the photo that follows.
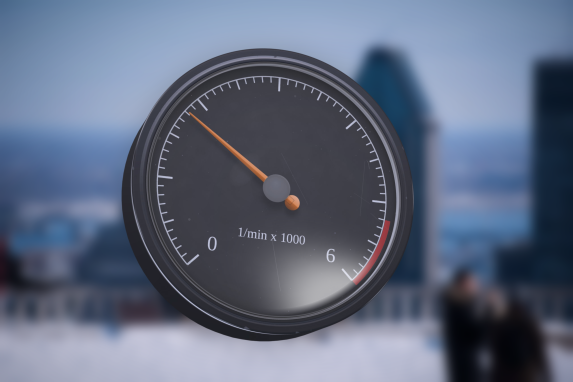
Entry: 1800 rpm
